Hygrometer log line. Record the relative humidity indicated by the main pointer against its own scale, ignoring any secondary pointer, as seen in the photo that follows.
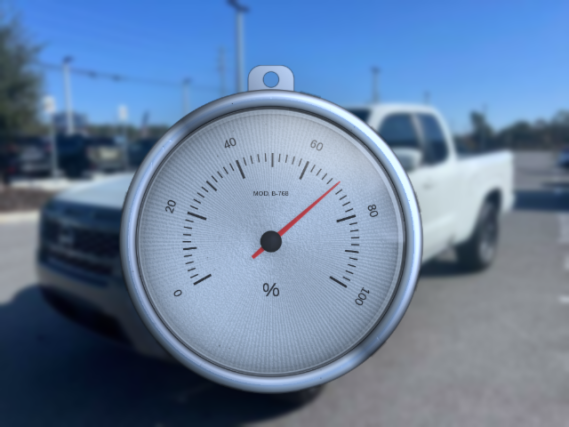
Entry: 70 %
